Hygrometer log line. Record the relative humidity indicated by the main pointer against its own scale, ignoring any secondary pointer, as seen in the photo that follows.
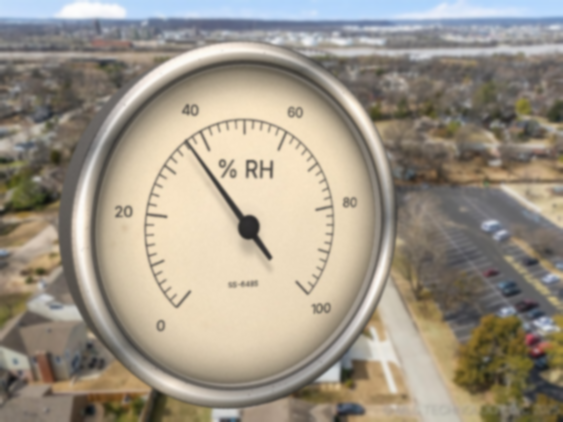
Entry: 36 %
